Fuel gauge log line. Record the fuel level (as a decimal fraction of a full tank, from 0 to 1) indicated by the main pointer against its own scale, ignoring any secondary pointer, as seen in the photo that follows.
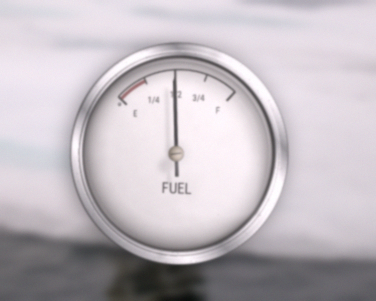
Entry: 0.5
